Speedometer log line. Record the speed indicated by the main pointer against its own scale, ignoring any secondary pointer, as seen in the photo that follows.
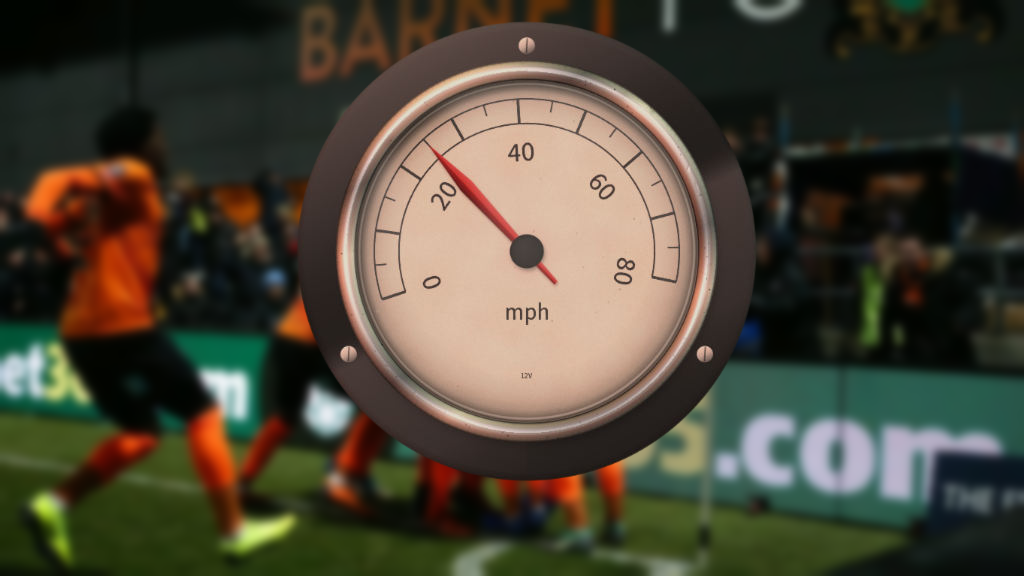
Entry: 25 mph
